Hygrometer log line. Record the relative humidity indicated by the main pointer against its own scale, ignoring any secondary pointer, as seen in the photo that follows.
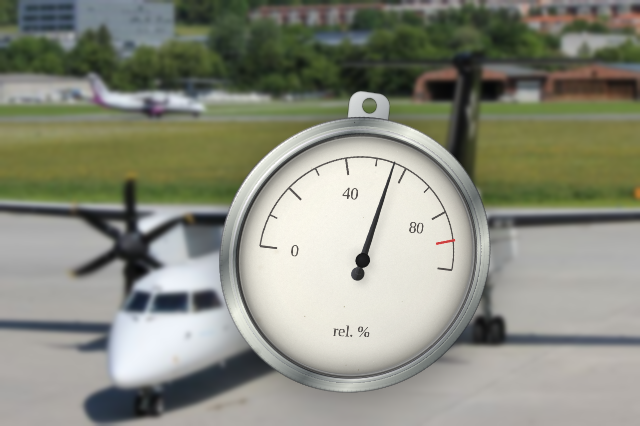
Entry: 55 %
